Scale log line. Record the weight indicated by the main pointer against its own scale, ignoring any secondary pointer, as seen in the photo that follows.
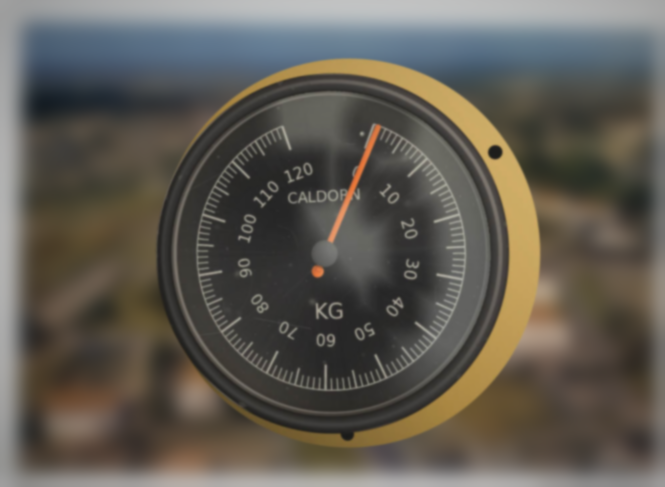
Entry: 1 kg
